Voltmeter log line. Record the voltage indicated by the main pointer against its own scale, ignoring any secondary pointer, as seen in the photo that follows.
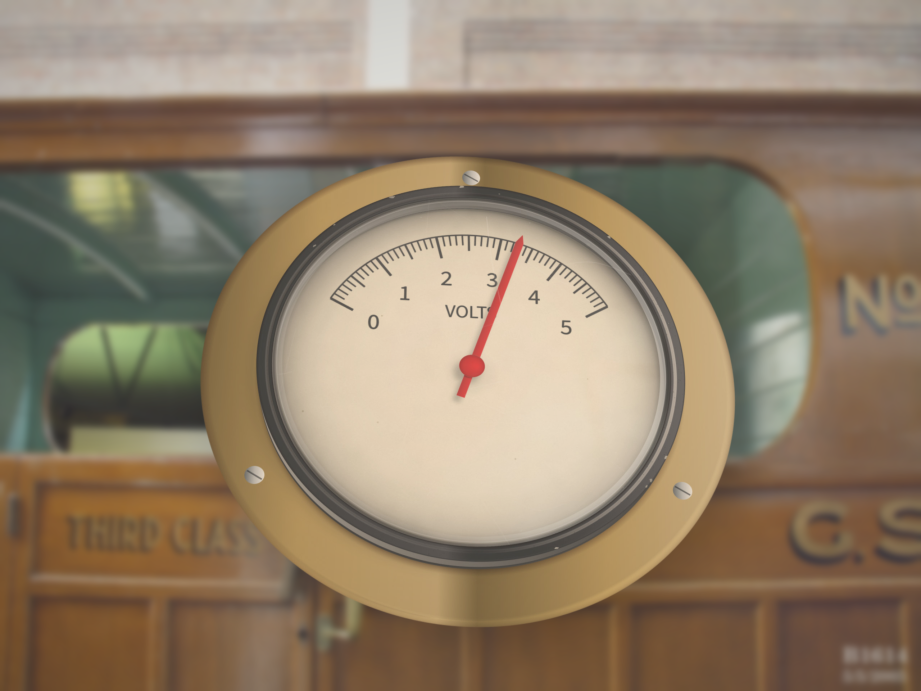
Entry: 3.3 V
